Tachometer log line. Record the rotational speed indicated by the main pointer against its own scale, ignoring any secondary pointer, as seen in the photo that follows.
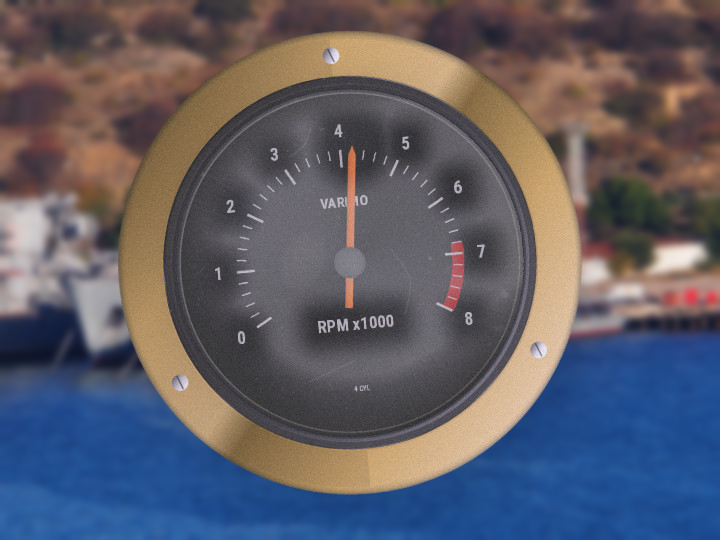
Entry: 4200 rpm
